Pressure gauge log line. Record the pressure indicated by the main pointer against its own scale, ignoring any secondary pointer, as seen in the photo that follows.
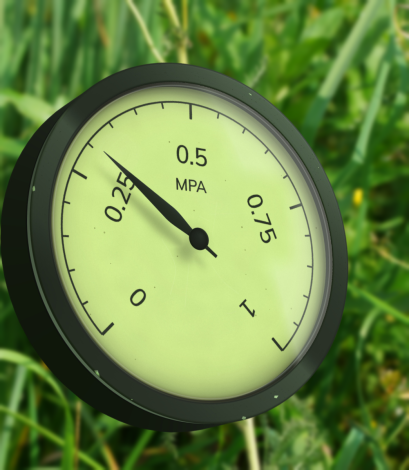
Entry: 0.3 MPa
